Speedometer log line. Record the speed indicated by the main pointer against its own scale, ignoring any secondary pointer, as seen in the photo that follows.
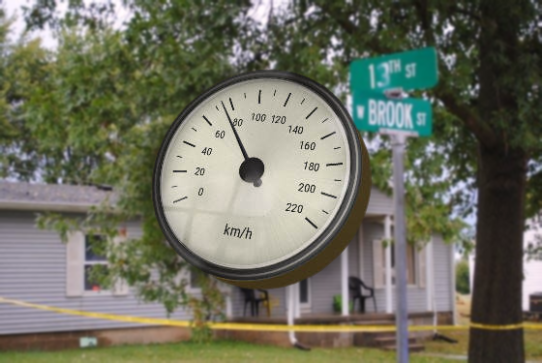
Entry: 75 km/h
